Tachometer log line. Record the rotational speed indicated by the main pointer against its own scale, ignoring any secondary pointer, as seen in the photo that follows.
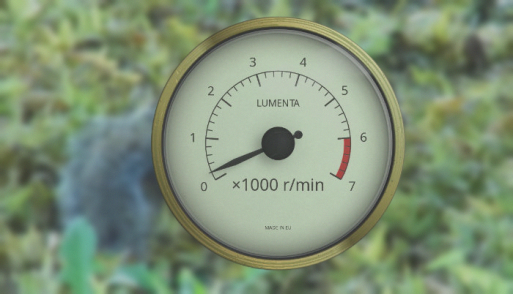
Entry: 200 rpm
